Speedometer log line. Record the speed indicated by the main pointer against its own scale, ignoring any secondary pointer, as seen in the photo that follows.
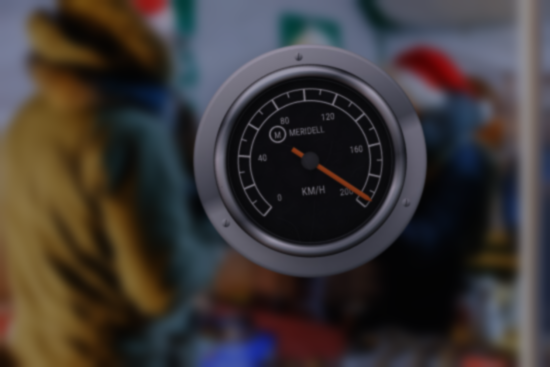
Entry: 195 km/h
